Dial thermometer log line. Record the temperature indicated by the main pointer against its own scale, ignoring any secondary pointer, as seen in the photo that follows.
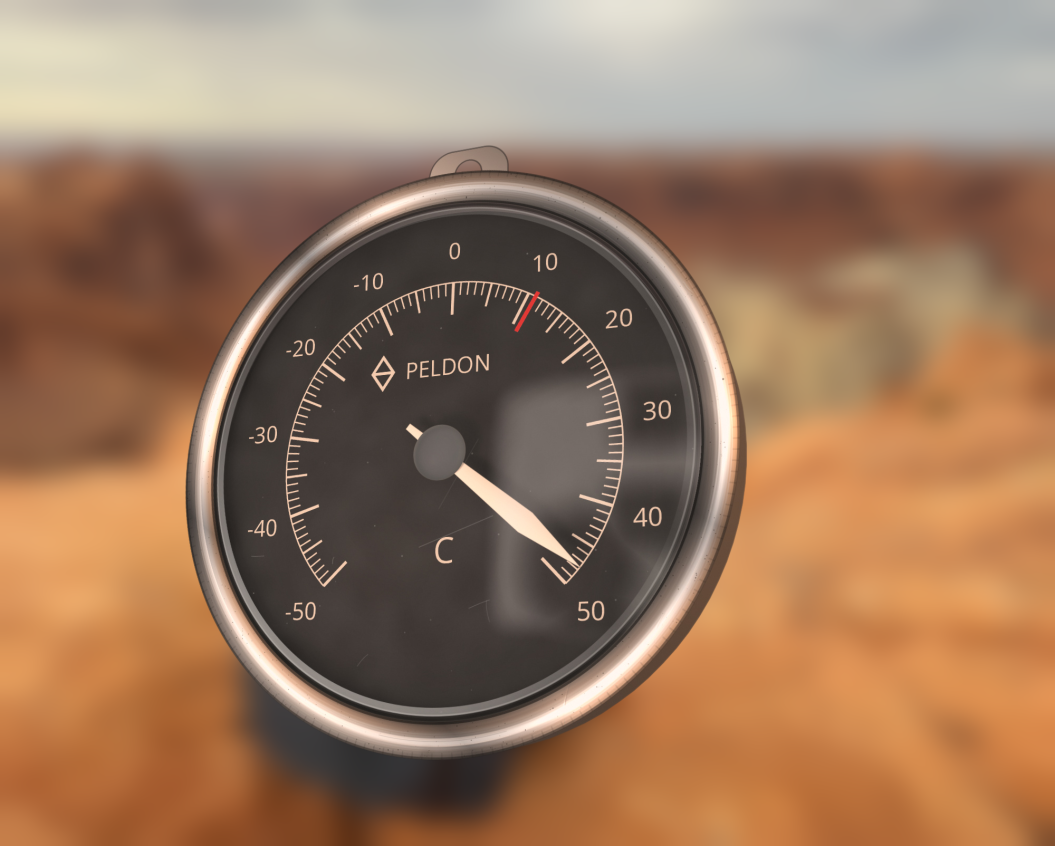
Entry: 47.5 °C
